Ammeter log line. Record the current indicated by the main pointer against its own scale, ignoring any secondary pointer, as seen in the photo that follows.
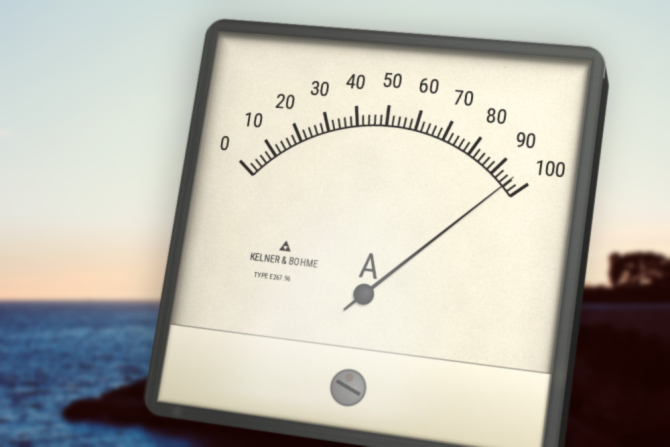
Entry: 96 A
